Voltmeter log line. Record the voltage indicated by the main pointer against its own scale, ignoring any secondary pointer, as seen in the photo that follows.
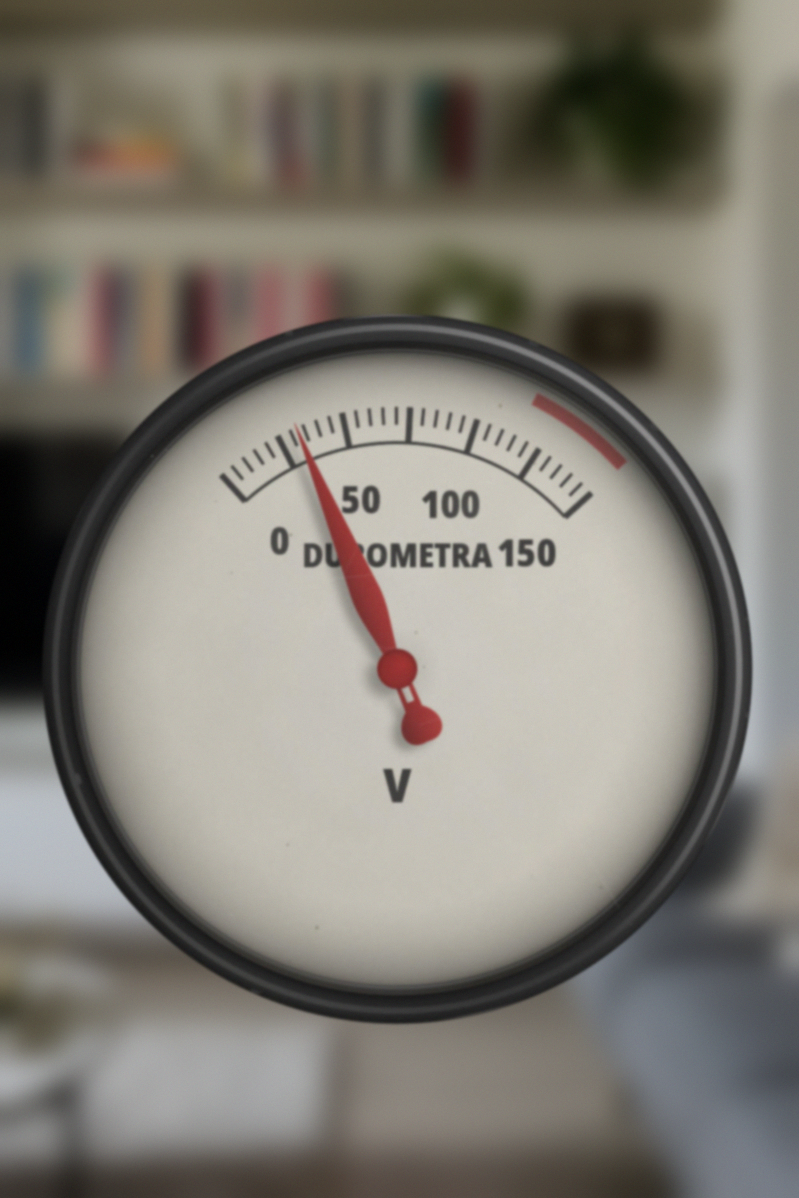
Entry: 32.5 V
